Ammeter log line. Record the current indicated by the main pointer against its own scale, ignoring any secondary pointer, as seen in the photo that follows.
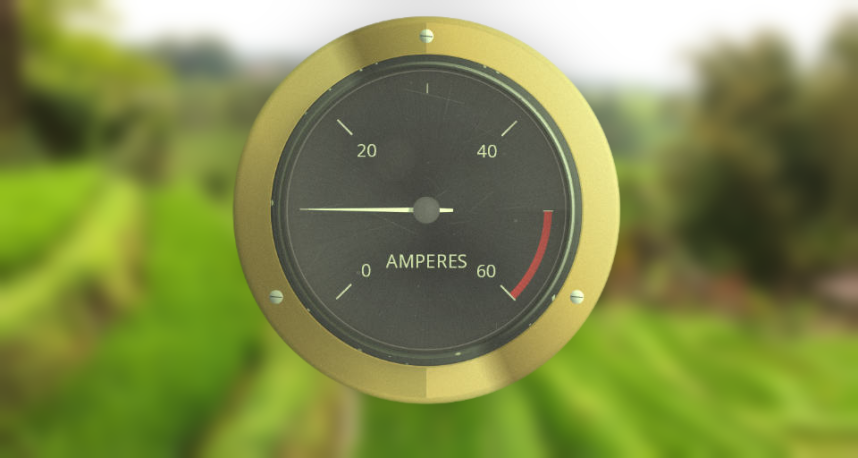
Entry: 10 A
